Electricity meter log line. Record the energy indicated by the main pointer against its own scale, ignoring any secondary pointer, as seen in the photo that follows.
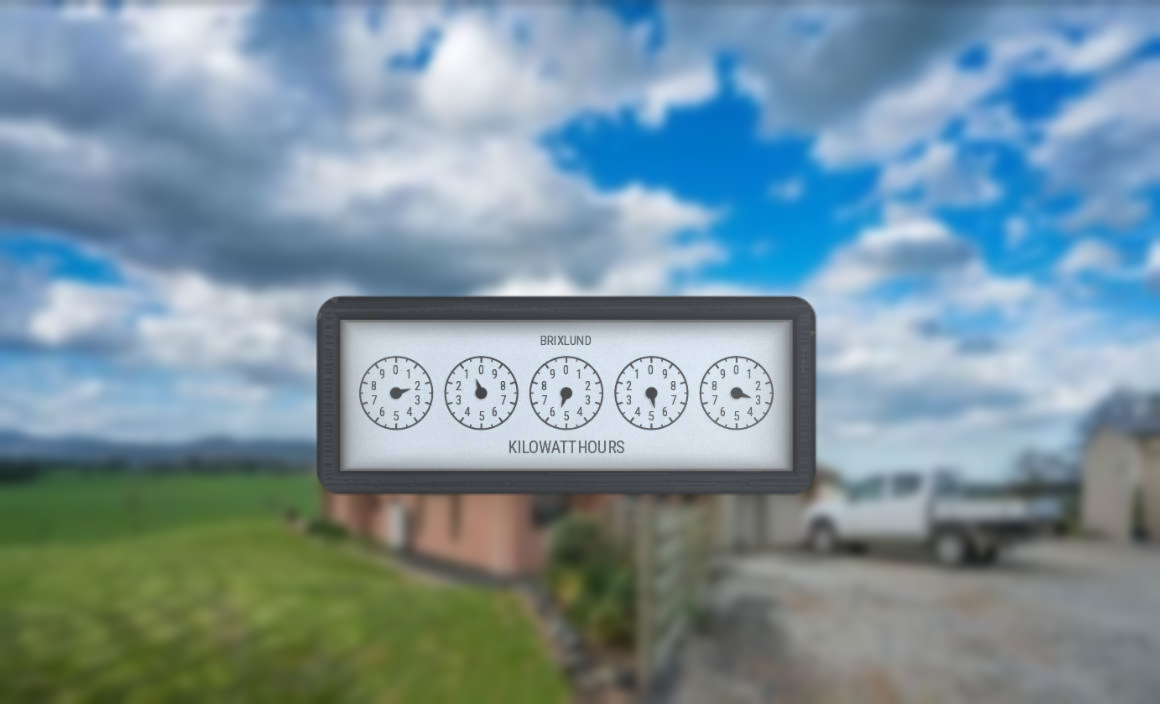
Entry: 20553 kWh
